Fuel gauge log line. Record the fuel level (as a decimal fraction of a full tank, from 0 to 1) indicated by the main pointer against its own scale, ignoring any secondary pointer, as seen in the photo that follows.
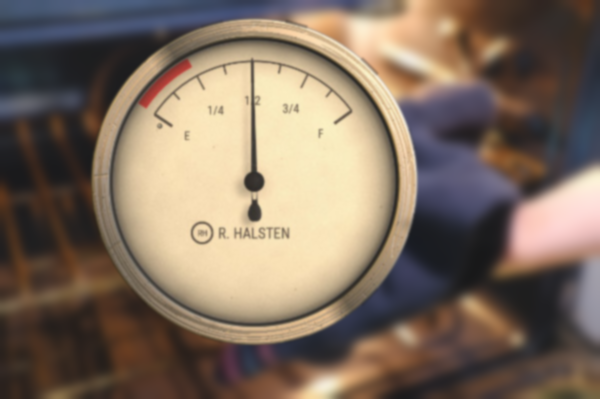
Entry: 0.5
